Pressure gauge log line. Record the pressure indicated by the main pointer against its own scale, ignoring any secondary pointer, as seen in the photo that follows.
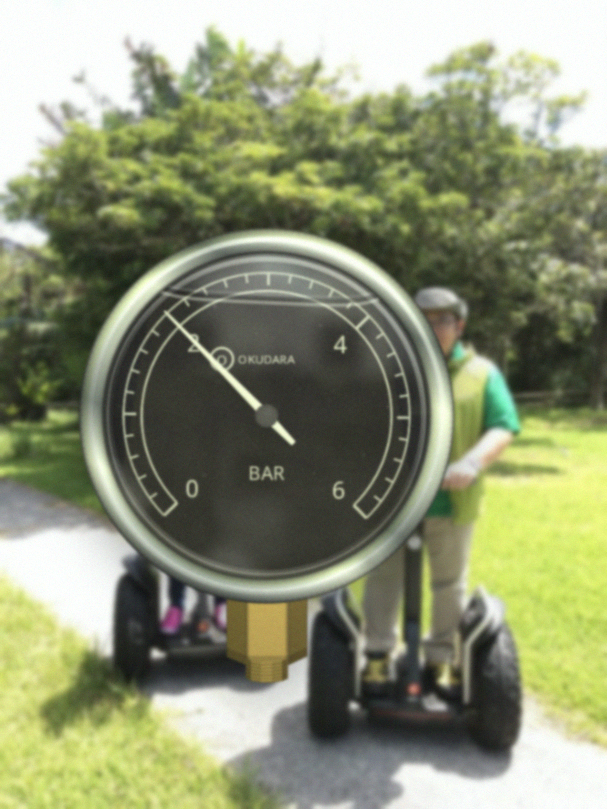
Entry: 2 bar
